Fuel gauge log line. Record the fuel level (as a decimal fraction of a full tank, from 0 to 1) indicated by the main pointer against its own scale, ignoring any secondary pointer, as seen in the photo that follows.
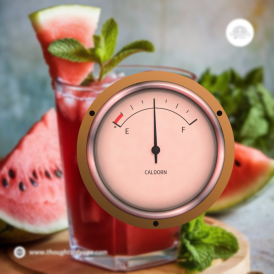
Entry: 0.5
